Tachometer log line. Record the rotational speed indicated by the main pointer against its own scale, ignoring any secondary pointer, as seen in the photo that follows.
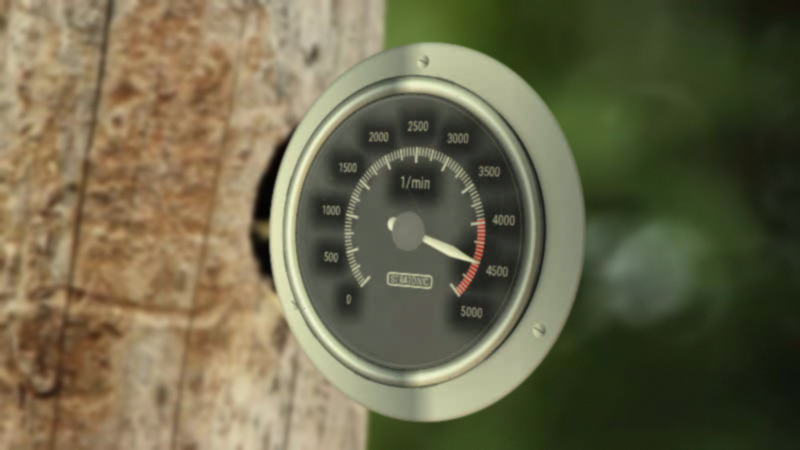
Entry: 4500 rpm
